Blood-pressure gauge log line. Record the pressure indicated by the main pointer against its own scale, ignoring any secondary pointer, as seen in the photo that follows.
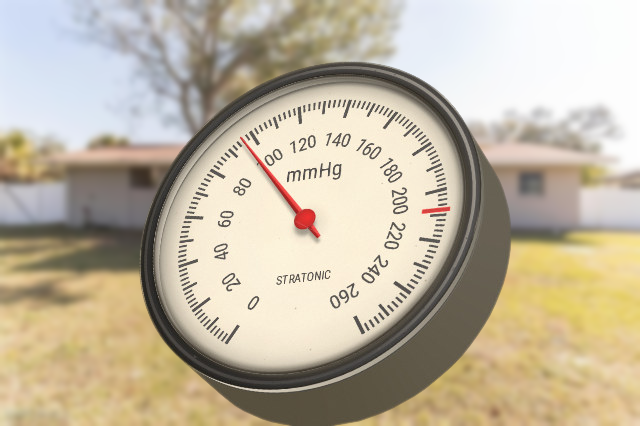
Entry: 96 mmHg
